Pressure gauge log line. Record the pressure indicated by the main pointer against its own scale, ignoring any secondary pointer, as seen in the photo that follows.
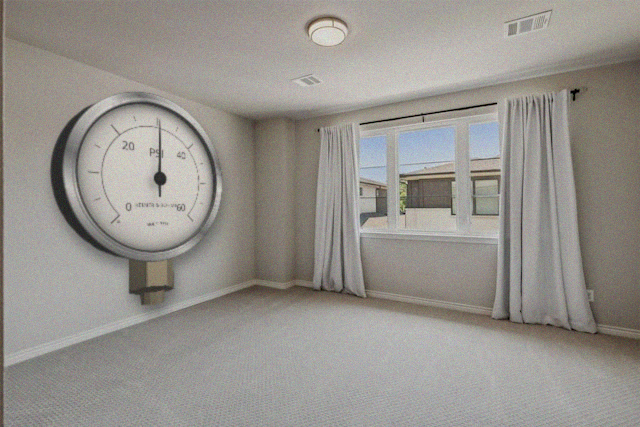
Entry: 30 psi
